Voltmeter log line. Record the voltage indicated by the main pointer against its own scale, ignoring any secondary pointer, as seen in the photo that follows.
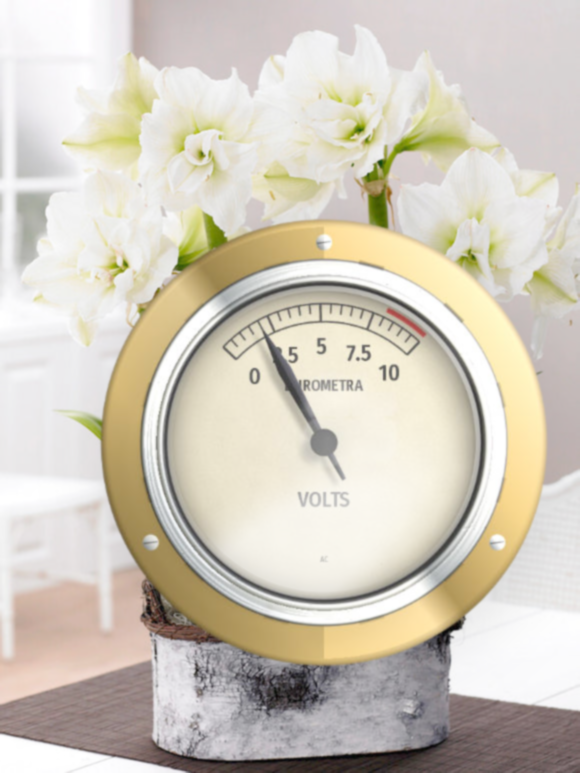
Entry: 2 V
